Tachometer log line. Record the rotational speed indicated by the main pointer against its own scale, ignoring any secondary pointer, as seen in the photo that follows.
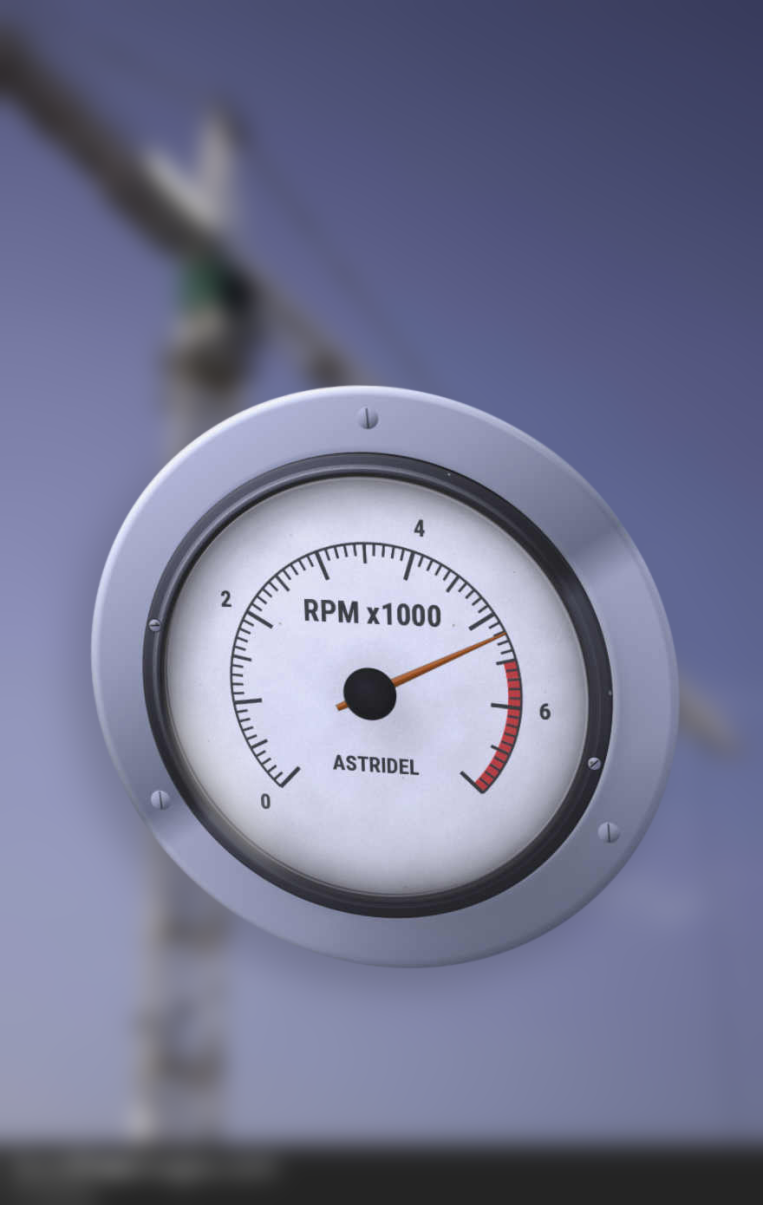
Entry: 5200 rpm
